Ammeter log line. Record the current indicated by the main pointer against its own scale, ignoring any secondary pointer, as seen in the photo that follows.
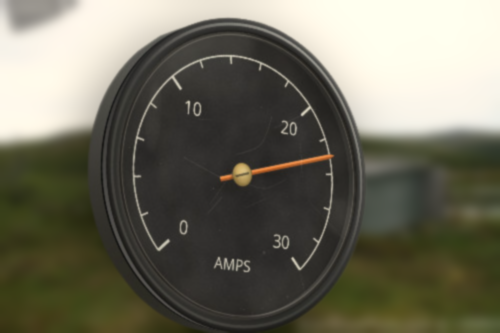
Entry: 23 A
